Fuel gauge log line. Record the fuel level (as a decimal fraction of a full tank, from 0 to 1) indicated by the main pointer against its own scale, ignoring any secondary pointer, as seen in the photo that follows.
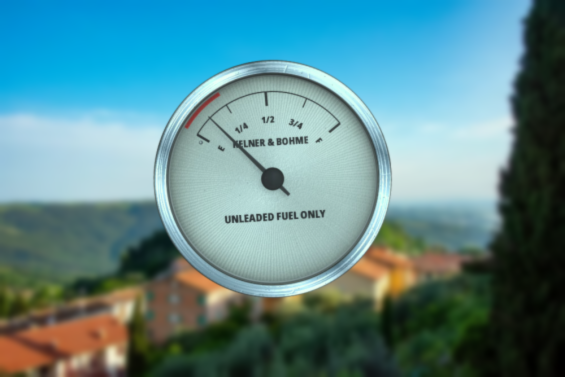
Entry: 0.125
